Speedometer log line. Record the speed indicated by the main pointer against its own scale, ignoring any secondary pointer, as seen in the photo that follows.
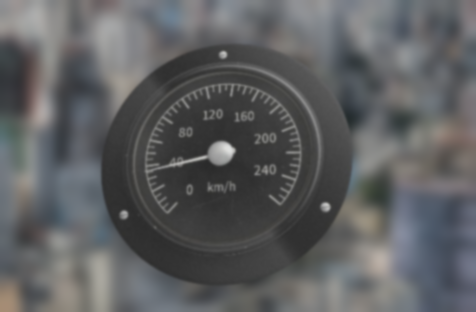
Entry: 35 km/h
